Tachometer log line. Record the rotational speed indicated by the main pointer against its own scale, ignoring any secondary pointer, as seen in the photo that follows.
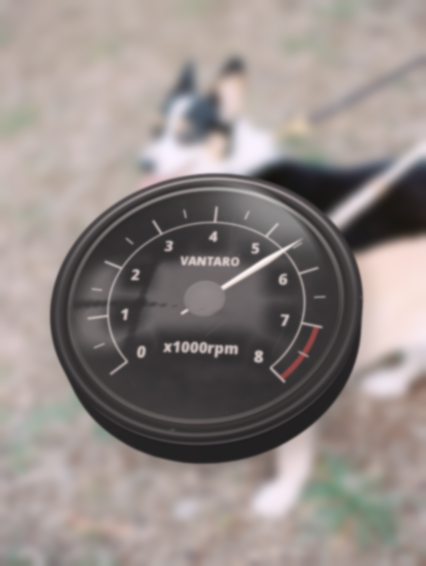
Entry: 5500 rpm
